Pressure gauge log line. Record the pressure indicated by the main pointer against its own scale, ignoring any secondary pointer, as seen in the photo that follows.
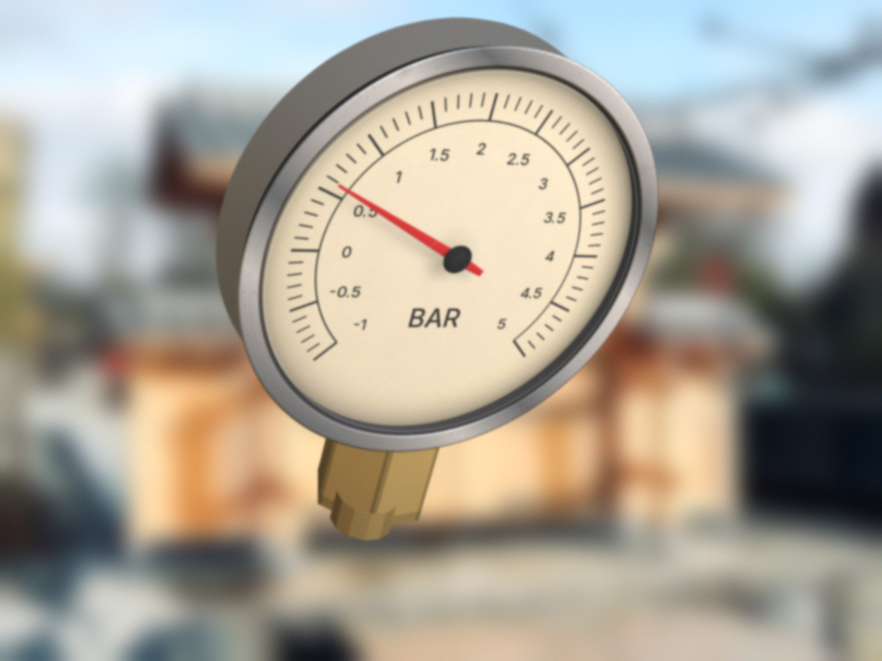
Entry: 0.6 bar
